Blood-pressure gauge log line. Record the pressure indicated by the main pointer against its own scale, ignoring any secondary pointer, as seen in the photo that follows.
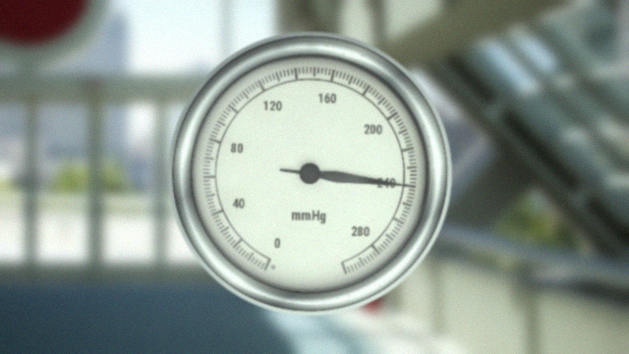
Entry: 240 mmHg
